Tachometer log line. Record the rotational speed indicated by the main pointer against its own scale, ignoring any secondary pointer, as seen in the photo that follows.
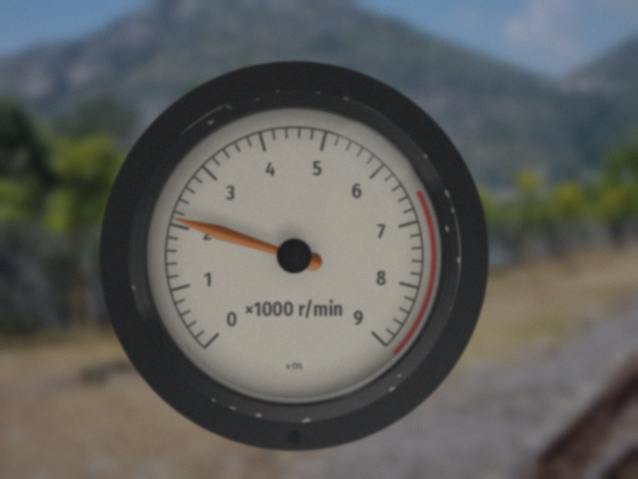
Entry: 2100 rpm
